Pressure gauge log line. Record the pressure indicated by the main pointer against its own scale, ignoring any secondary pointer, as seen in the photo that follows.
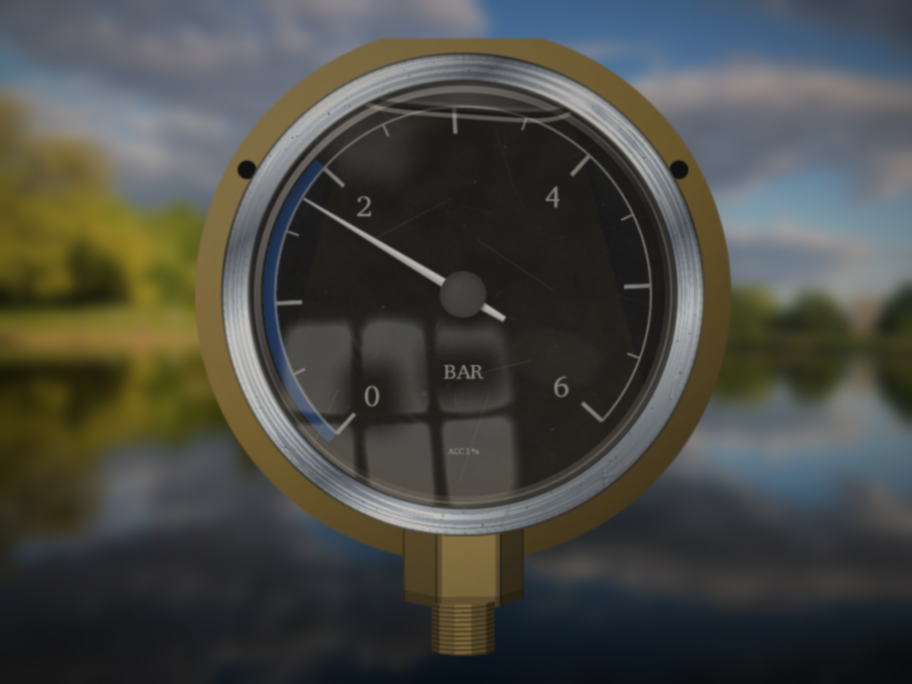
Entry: 1.75 bar
